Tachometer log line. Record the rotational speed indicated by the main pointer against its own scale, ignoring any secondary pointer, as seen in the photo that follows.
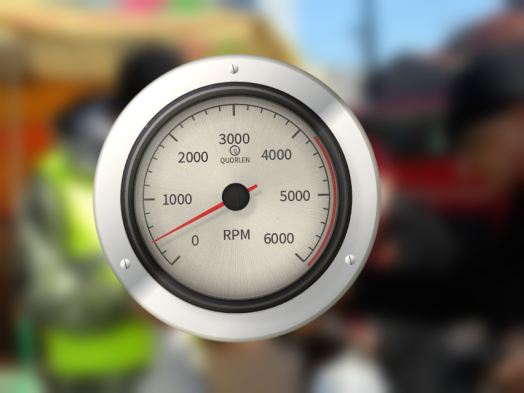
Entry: 400 rpm
